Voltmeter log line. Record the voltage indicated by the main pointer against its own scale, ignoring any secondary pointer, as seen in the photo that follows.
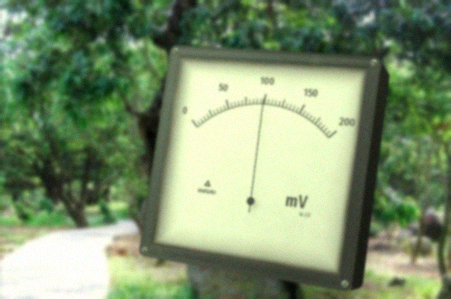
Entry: 100 mV
